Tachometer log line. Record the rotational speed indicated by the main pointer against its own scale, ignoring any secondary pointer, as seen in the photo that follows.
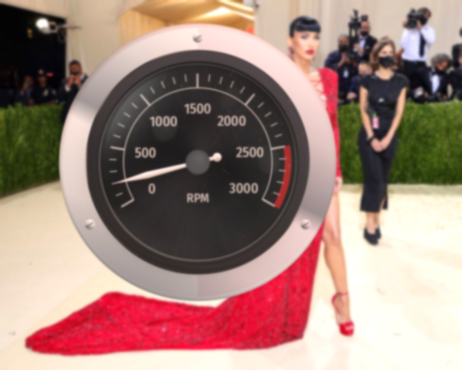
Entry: 200 rpm
